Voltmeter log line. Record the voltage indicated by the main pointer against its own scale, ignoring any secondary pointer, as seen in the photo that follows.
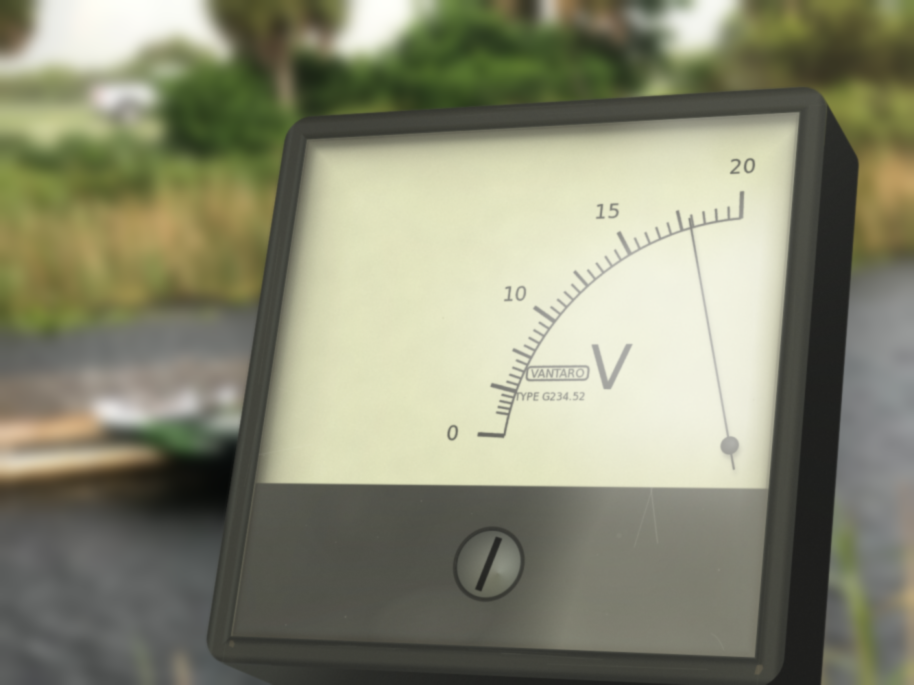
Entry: 18 V
